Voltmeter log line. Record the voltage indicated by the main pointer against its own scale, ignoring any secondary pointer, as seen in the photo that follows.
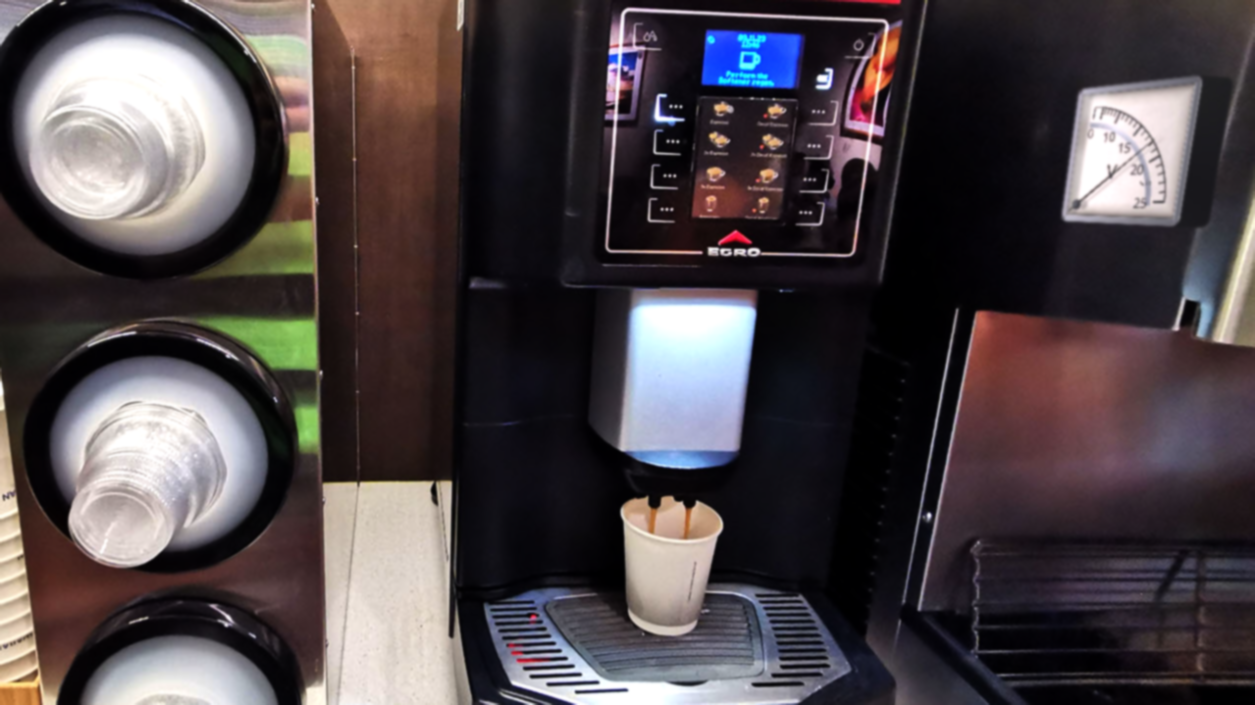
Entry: 18 V
